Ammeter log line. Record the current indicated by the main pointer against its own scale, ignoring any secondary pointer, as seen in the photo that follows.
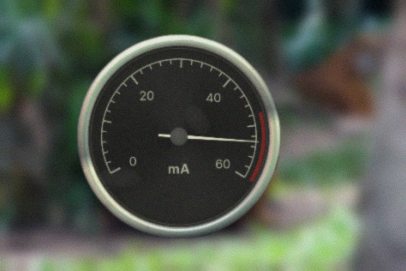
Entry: 53 mA
